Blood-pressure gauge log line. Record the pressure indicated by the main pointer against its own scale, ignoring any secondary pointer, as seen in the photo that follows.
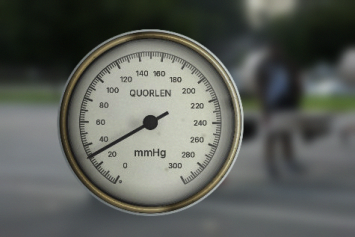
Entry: 30 mmHg
